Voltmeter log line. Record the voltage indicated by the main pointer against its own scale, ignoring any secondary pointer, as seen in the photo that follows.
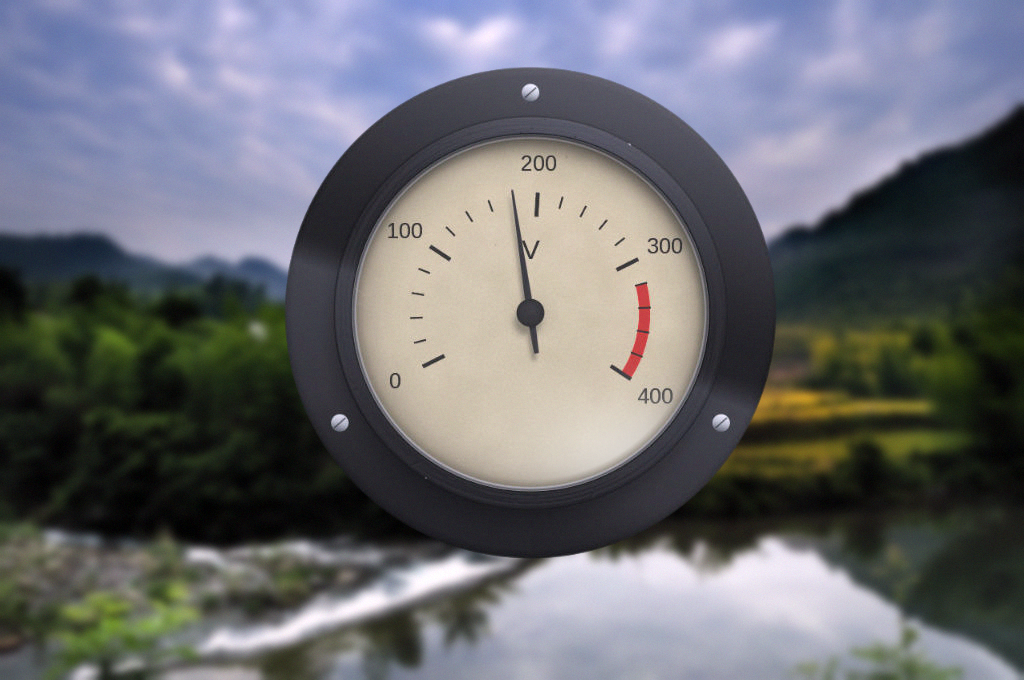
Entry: 180 V
